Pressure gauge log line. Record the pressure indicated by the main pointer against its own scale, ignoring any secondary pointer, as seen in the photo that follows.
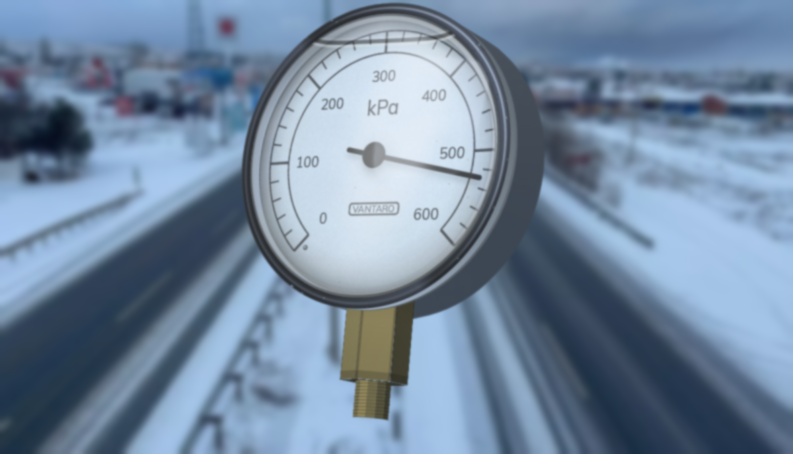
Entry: 530 kPa
